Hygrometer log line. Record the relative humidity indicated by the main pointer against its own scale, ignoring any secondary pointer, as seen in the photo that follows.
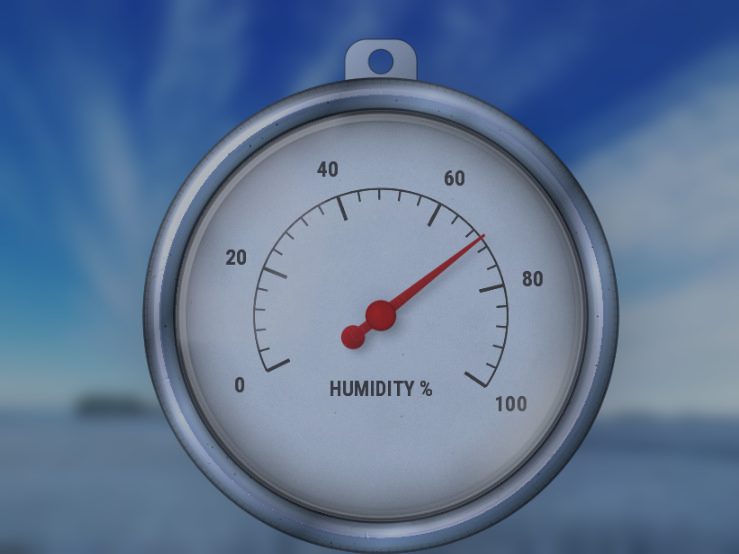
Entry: 70 %
